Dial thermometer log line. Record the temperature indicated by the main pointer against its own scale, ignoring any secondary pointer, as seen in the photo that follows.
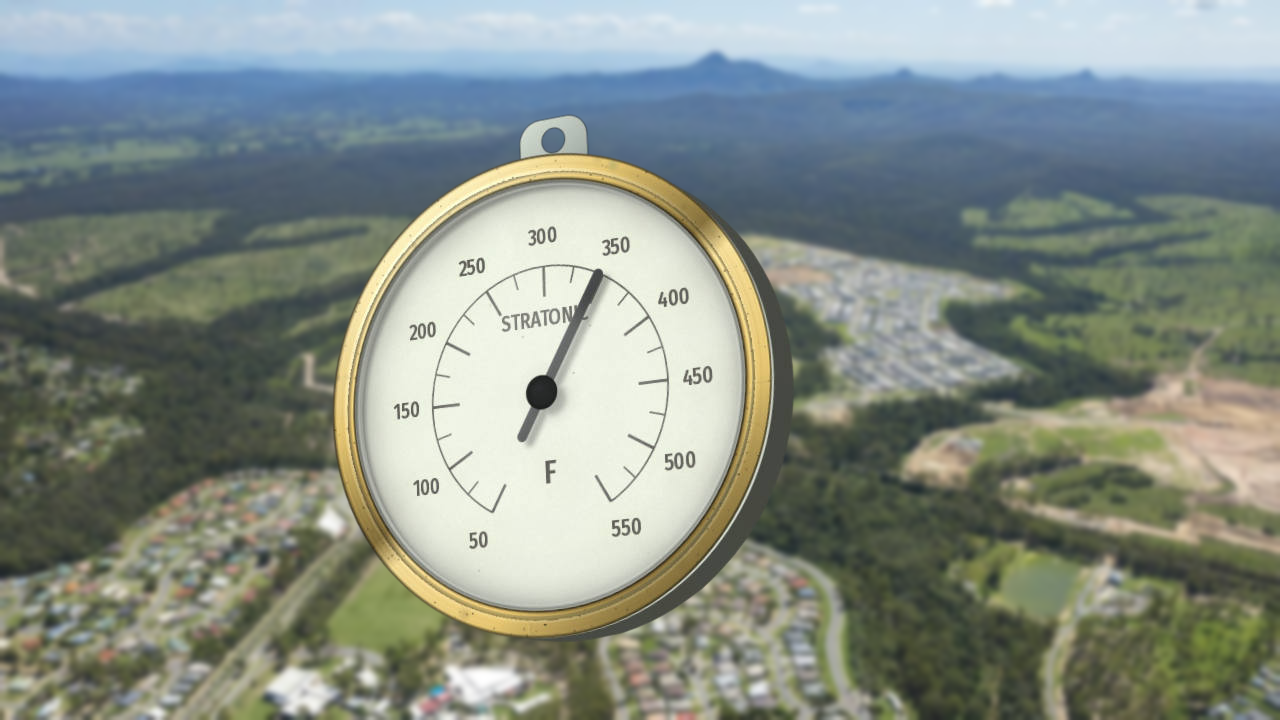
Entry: 350 °F
